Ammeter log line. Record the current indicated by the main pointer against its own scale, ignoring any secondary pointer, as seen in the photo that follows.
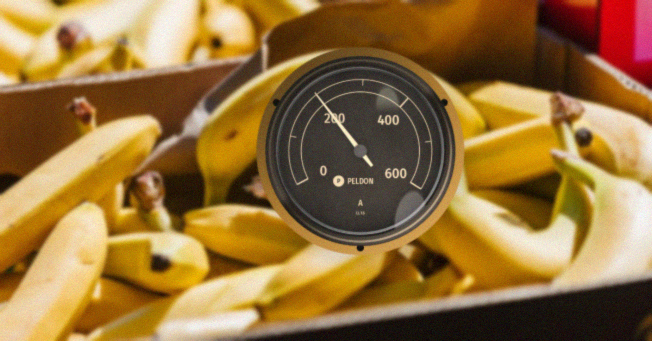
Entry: 200 A
